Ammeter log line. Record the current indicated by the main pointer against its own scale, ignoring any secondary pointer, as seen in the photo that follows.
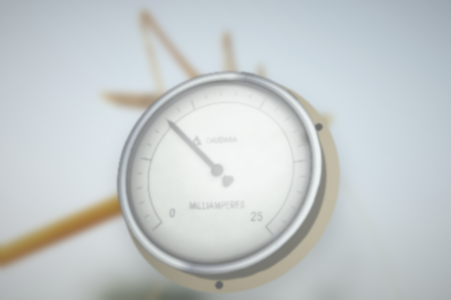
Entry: 8 mA
